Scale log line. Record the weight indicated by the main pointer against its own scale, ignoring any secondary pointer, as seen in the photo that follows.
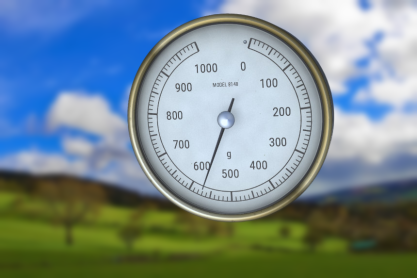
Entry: 570 g
